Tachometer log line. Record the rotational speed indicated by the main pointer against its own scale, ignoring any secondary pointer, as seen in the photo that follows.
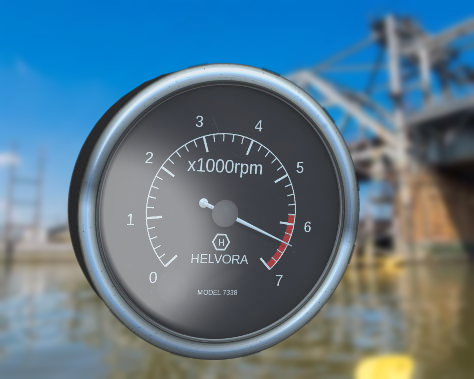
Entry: 6400 rpm
